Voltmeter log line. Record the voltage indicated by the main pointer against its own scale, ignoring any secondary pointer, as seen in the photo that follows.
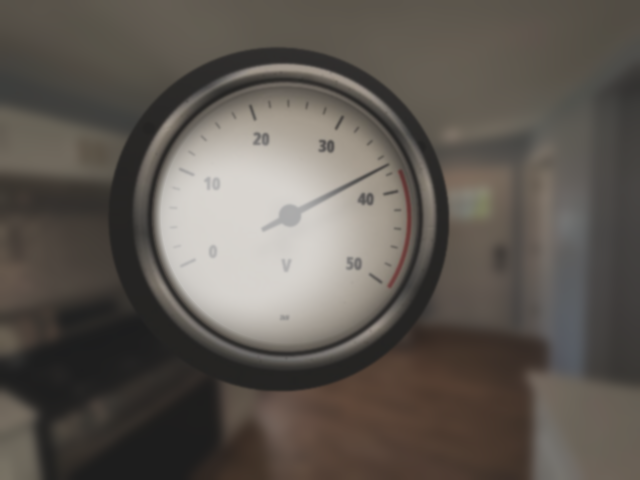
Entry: 37 V
